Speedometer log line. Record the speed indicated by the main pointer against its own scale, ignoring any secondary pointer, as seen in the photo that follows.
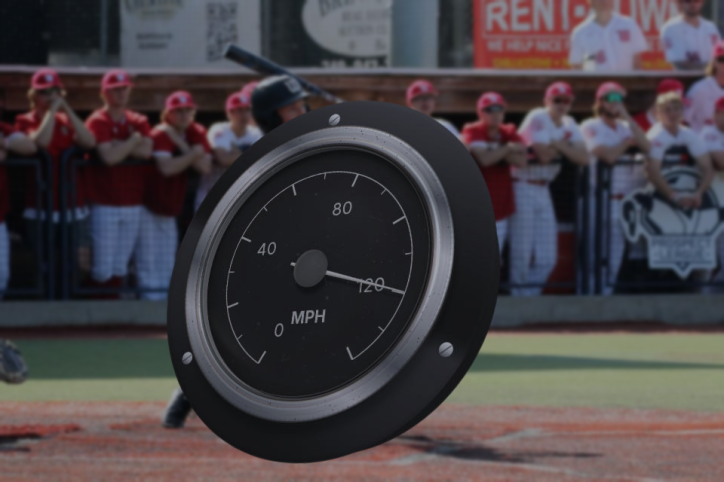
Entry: 120 mph
